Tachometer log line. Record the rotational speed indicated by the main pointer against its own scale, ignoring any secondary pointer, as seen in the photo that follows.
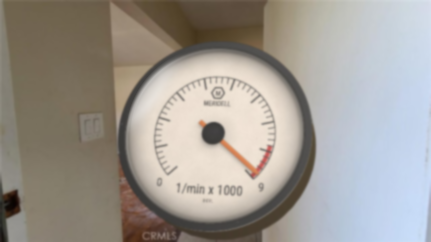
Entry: 8800 rpm
